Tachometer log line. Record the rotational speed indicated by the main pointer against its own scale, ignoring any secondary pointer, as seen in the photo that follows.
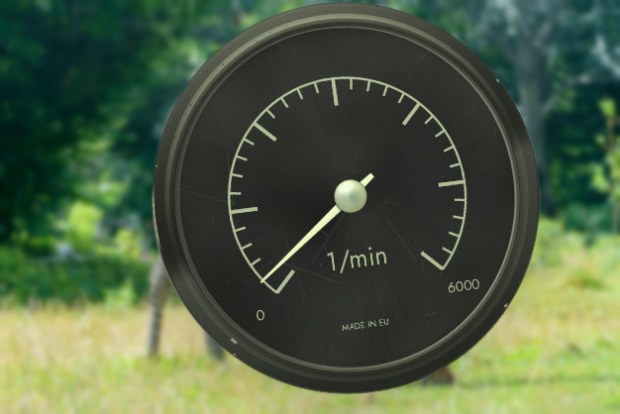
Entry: 200 rpm
